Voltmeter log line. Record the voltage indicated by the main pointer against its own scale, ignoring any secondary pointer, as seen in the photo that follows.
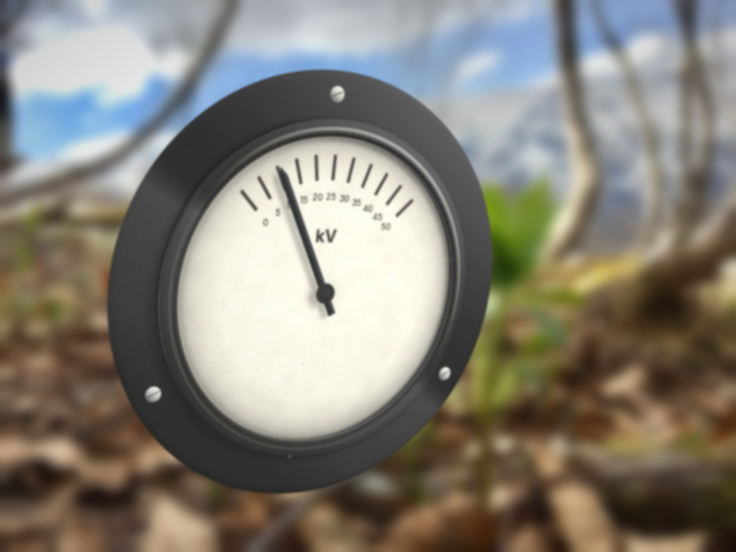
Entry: 10 kV
